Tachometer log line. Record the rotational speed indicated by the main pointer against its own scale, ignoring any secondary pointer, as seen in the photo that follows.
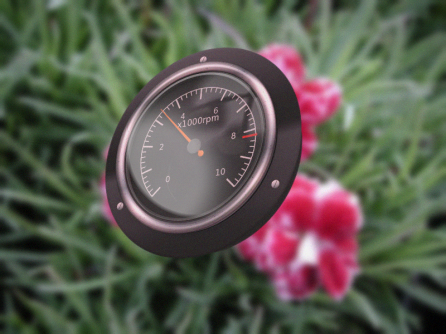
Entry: 3400 rpm
